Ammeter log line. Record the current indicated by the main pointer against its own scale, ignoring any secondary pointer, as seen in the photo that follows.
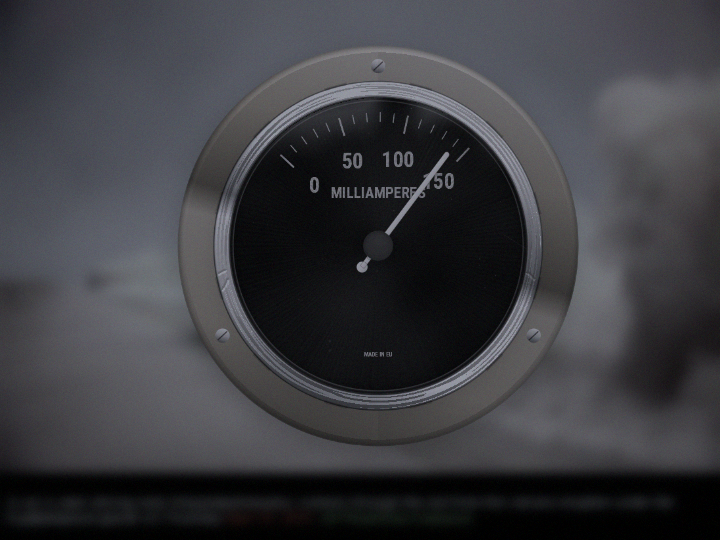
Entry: 140 mA
